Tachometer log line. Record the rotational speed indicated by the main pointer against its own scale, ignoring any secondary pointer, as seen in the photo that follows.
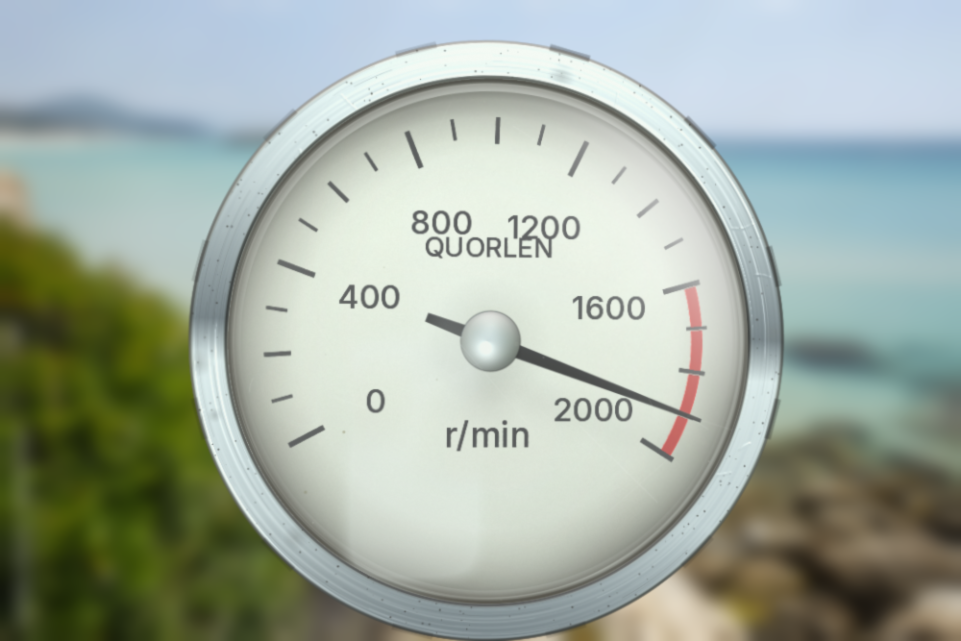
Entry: 1900 rpm
